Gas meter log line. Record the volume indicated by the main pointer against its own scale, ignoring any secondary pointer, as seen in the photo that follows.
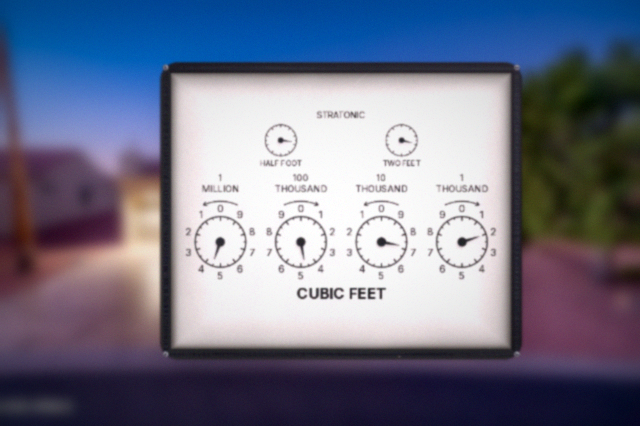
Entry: 447200 ft³
